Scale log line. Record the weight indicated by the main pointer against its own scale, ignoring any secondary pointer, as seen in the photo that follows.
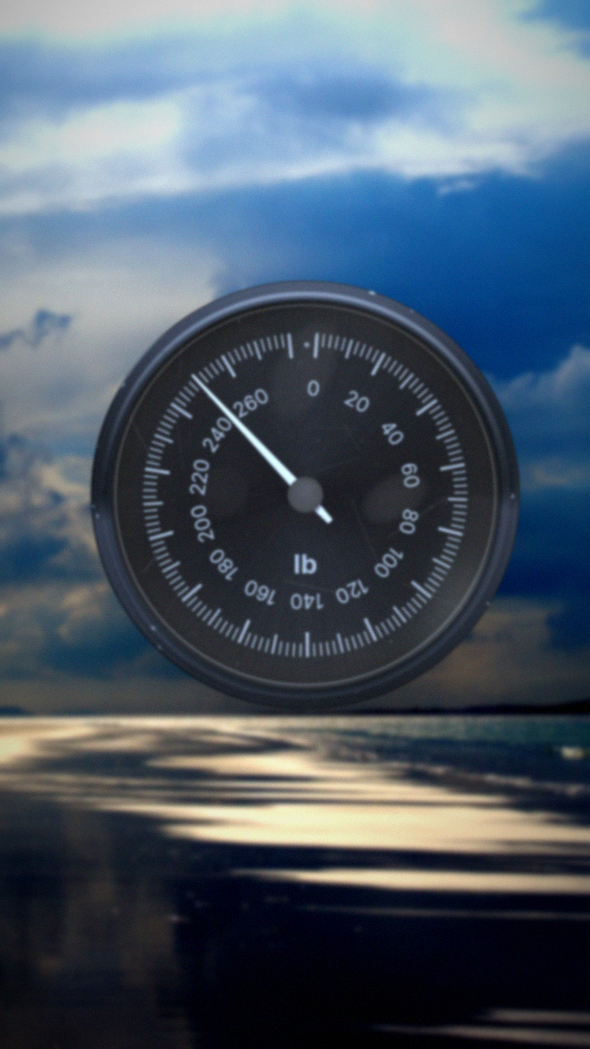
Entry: 250 lb
